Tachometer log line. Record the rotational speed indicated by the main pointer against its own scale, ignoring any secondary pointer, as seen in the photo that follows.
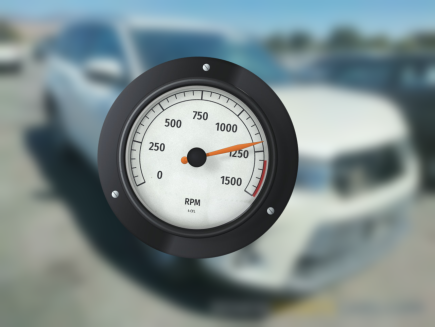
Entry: 1200 rpm
